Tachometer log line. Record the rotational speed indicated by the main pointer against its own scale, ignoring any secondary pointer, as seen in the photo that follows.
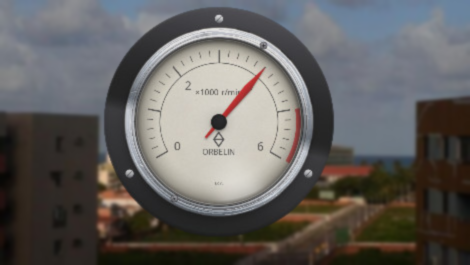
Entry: 4000 rpm
